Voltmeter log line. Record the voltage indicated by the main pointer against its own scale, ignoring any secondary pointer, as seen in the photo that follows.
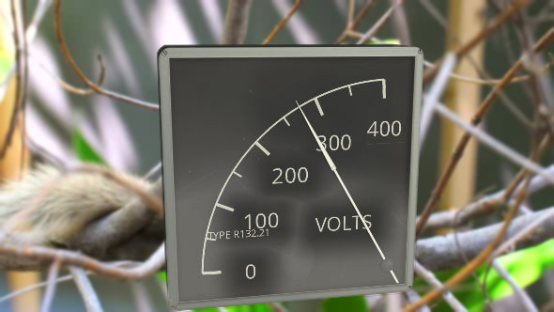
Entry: 275 V
